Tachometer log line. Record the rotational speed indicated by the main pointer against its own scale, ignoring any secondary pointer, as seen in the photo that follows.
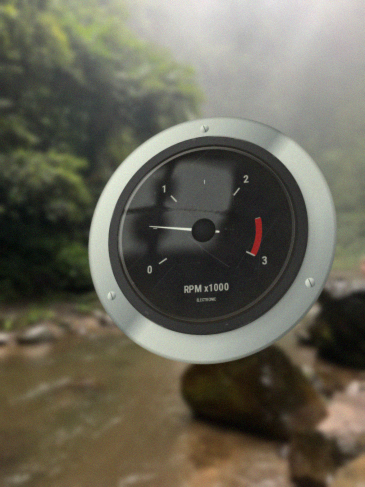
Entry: 500 rpm
